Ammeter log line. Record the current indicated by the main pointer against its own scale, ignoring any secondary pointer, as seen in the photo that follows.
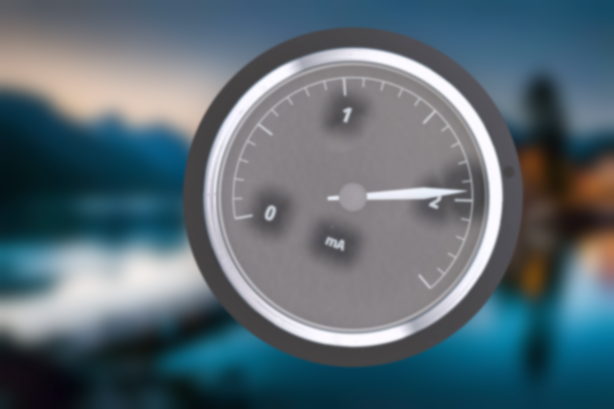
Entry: 1.95 mA
